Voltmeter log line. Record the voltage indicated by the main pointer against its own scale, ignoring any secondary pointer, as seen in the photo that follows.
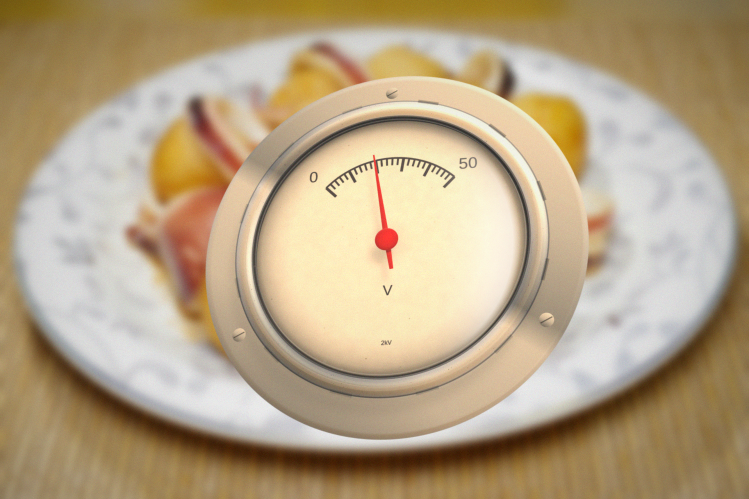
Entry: 20 V
